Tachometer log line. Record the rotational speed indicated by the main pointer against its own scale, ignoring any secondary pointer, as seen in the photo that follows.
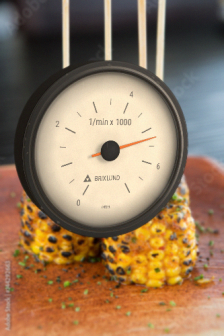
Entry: 5250 rpm
